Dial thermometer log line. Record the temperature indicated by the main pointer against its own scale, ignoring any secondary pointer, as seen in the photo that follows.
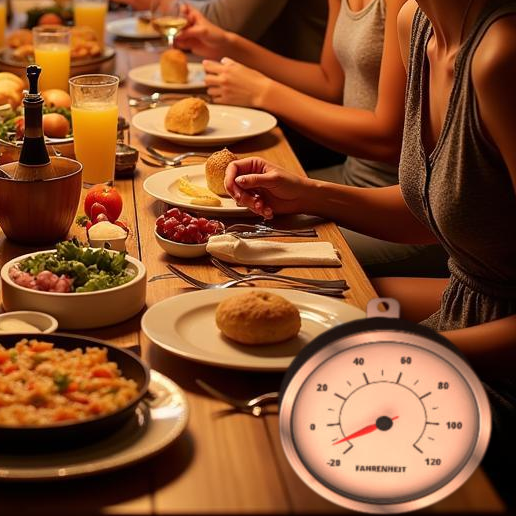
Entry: -10 °F
